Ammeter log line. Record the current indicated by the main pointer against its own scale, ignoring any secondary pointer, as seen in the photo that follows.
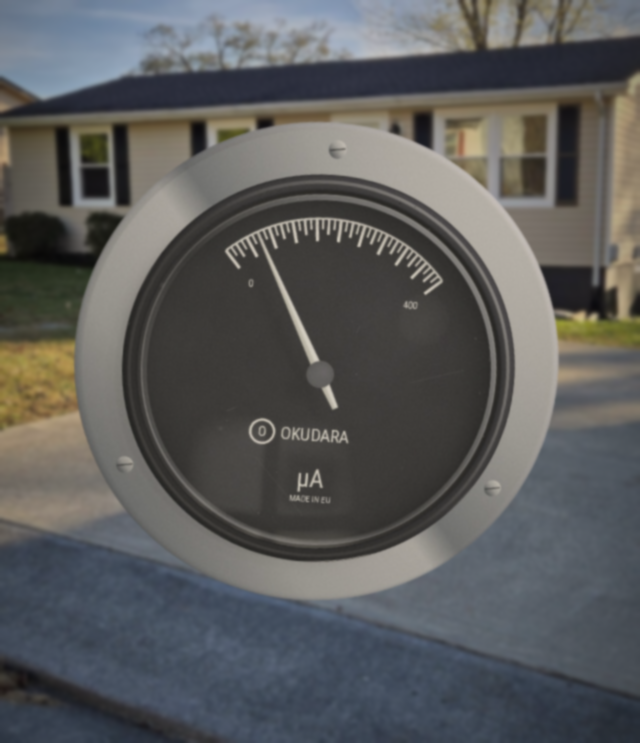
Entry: 60 µA
